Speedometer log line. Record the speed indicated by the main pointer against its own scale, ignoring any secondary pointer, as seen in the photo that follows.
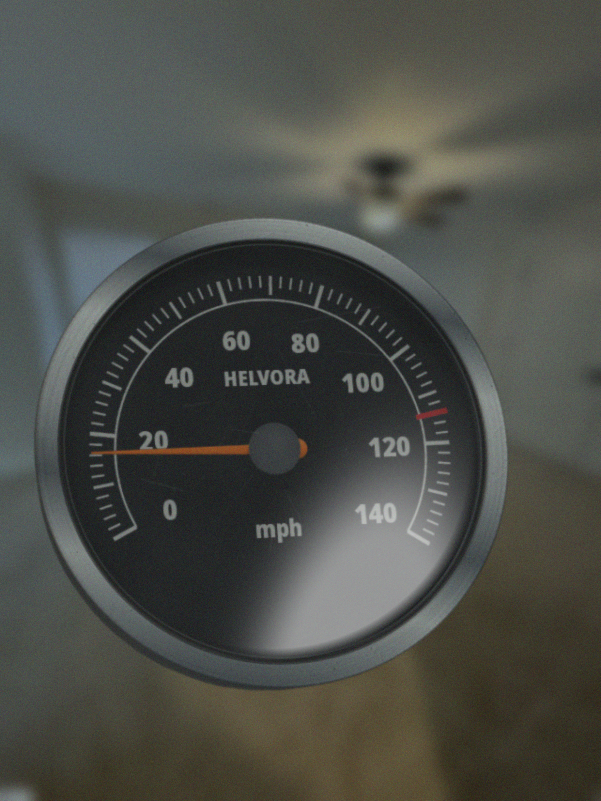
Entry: 16 mph
